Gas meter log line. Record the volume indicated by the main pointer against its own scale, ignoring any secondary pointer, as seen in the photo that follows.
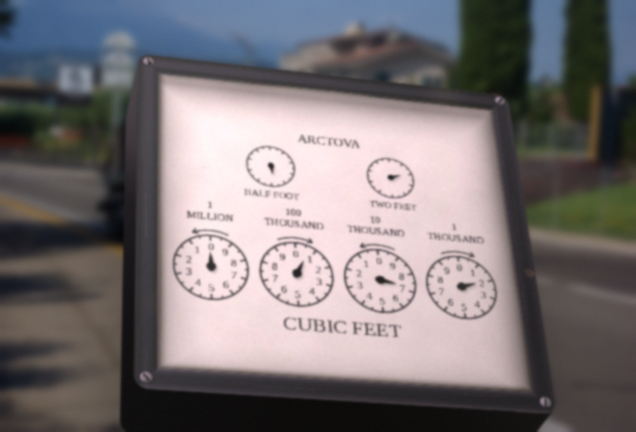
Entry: 7200 ft³
